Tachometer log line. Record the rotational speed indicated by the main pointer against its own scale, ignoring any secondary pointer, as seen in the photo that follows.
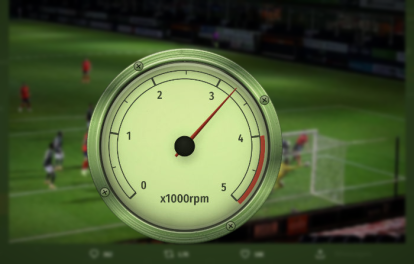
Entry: 3250 rpm
